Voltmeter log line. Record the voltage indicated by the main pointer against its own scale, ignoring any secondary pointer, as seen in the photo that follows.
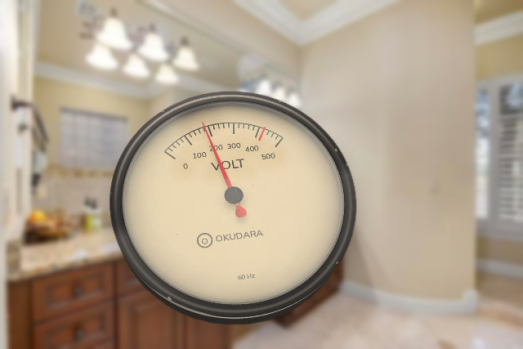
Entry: 180 V
